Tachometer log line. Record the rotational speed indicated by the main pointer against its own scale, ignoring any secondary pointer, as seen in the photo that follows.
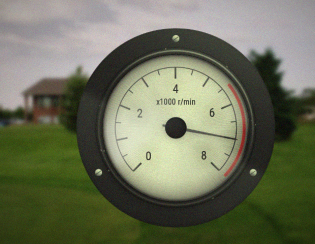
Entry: 7000 rpm
